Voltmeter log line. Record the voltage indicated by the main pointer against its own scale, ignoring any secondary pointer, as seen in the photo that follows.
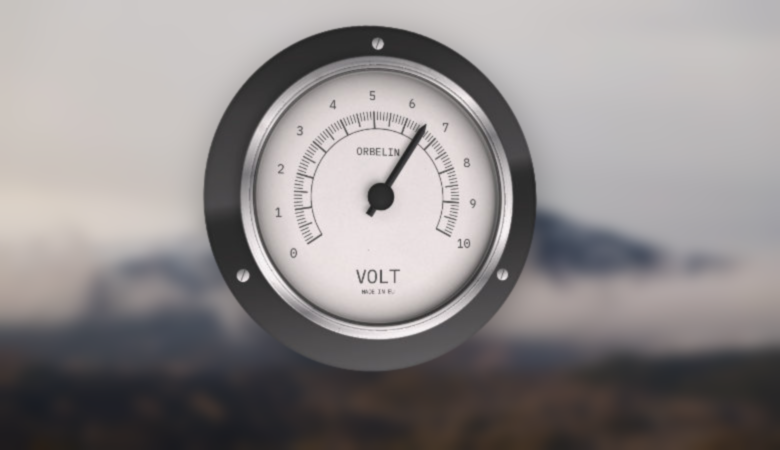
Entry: 6.5 V
